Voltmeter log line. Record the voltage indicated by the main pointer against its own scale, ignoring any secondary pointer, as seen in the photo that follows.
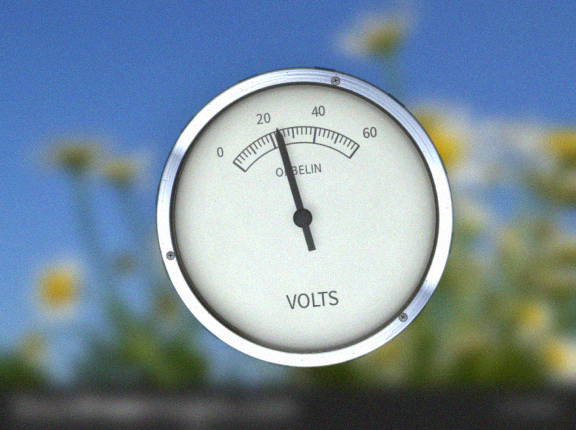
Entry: 24 V
